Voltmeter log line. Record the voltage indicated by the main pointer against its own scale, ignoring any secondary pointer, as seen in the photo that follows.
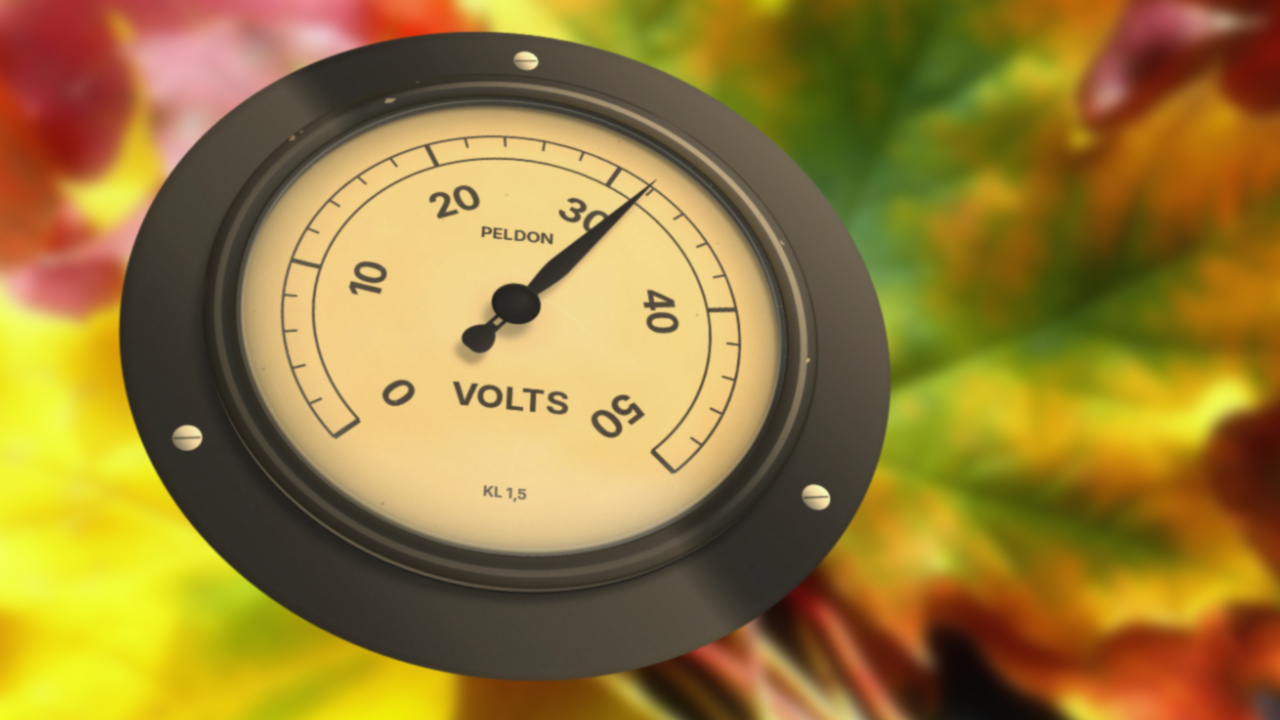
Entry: 32 V
